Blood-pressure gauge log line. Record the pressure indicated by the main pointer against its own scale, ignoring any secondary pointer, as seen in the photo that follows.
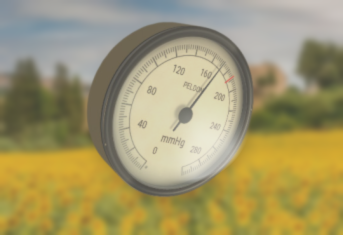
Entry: 170 mmHg
